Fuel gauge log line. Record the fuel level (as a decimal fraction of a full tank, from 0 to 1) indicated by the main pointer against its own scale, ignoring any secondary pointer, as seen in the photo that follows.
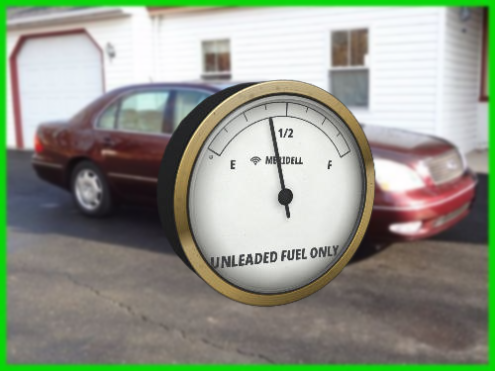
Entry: 0.375
